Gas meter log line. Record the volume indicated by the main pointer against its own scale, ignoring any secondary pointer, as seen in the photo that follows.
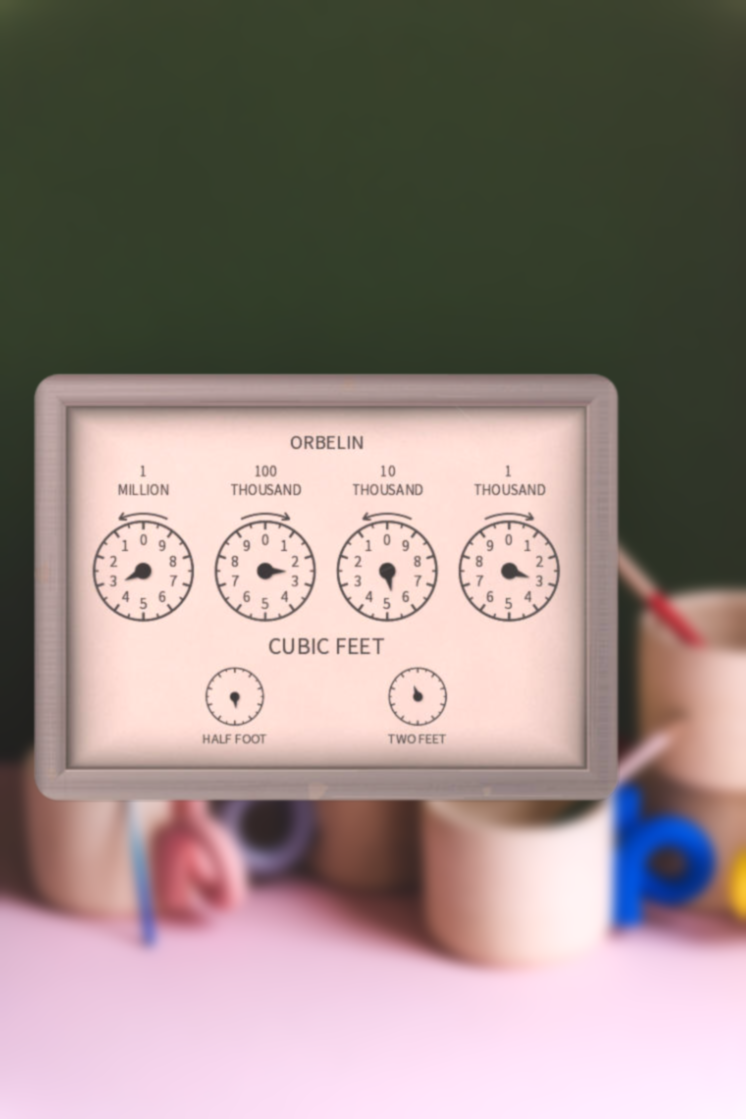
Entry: 325300 ft³
